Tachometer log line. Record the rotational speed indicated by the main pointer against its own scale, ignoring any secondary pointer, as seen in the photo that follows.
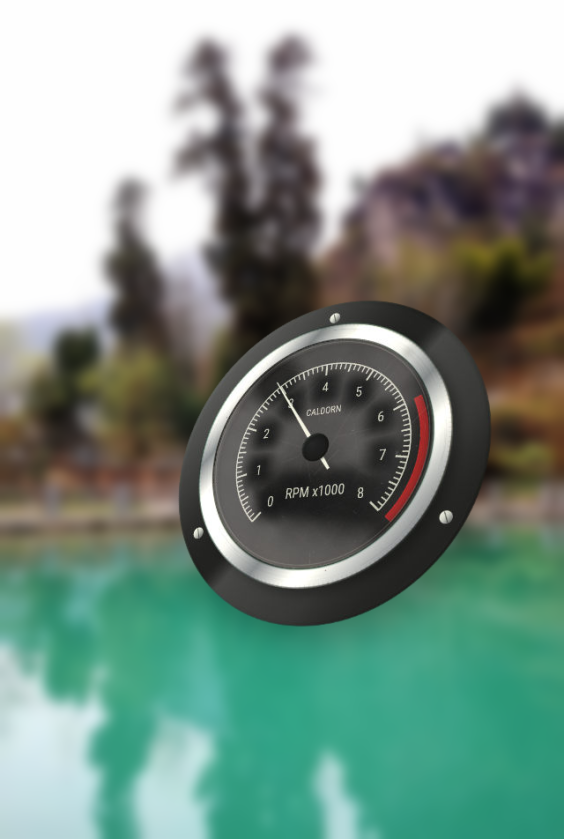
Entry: 3000 rpm
